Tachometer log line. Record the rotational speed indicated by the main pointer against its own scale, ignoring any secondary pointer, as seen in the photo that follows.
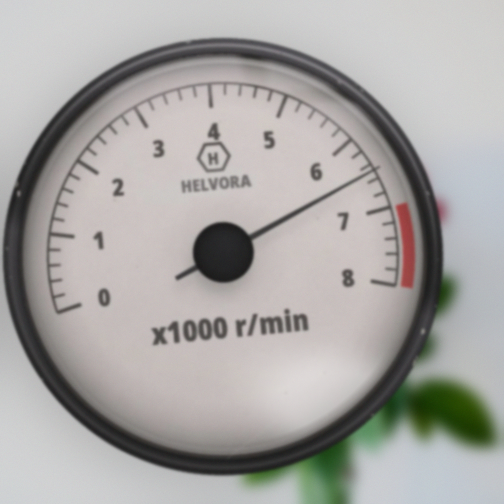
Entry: 6500 rpm
